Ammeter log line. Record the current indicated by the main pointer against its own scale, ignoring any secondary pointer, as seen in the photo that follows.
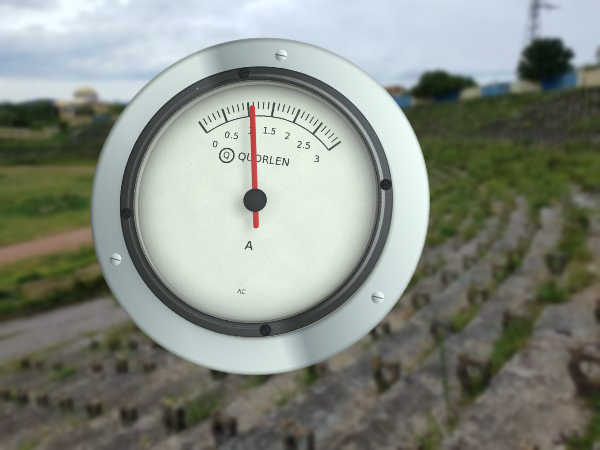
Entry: 1.1 A
